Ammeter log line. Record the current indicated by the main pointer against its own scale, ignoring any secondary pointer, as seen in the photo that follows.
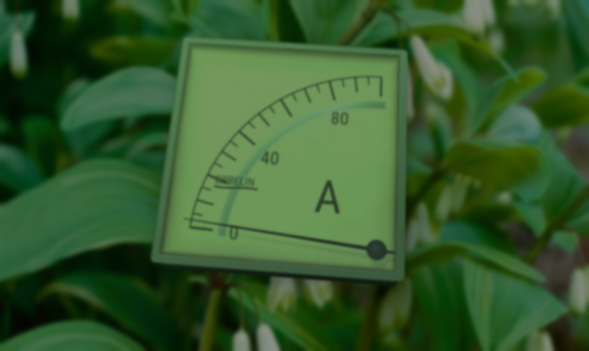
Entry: 2.5 A
